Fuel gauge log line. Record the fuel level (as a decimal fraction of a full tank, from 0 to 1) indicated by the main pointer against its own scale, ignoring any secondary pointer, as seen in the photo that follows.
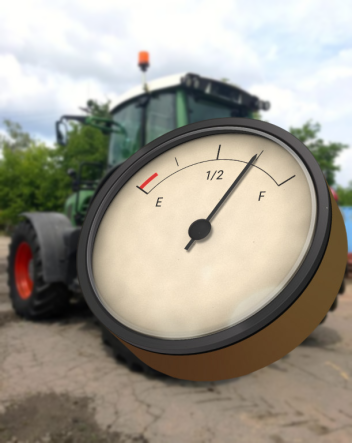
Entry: 0.75
